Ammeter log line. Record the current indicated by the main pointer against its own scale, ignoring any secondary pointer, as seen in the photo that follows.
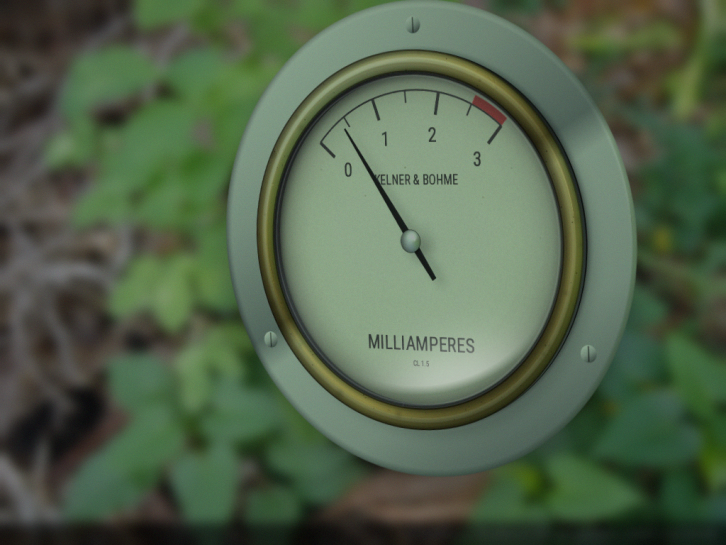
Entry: 0.5 mA
